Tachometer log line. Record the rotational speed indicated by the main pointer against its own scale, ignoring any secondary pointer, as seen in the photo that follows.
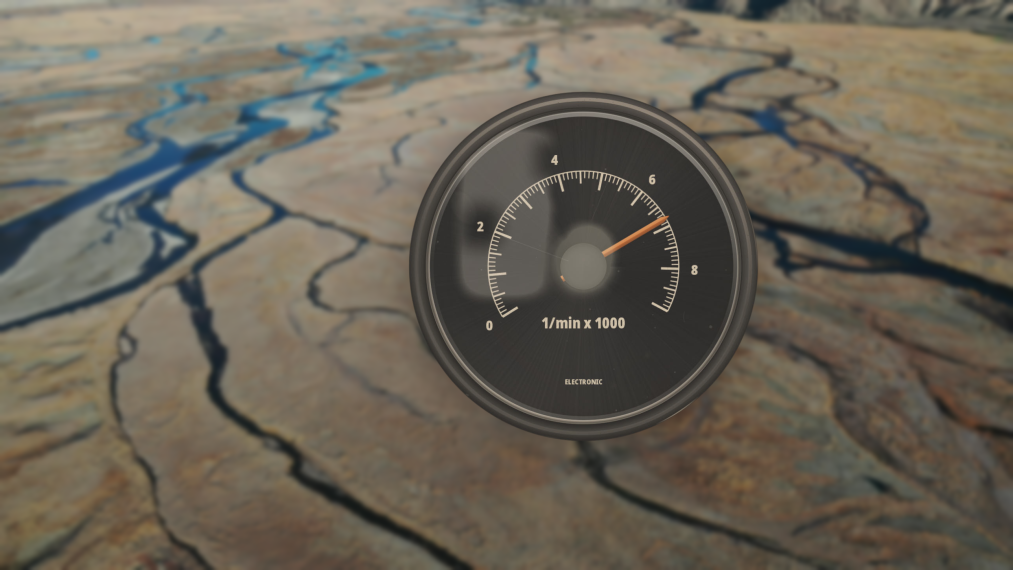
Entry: 6800 rpm
